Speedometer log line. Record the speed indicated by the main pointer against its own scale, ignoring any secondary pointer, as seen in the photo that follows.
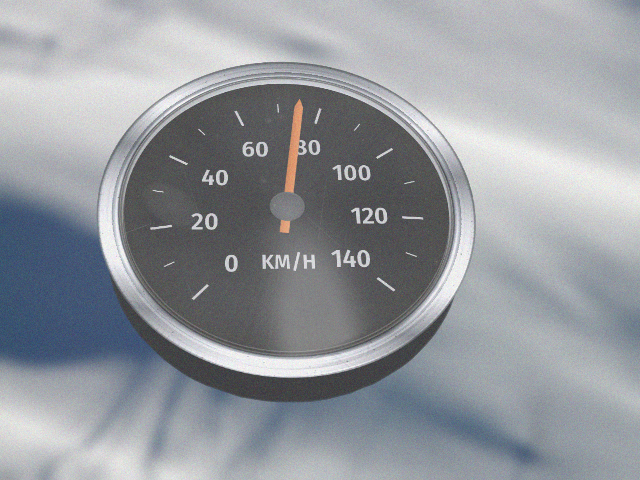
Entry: 75 km/h
